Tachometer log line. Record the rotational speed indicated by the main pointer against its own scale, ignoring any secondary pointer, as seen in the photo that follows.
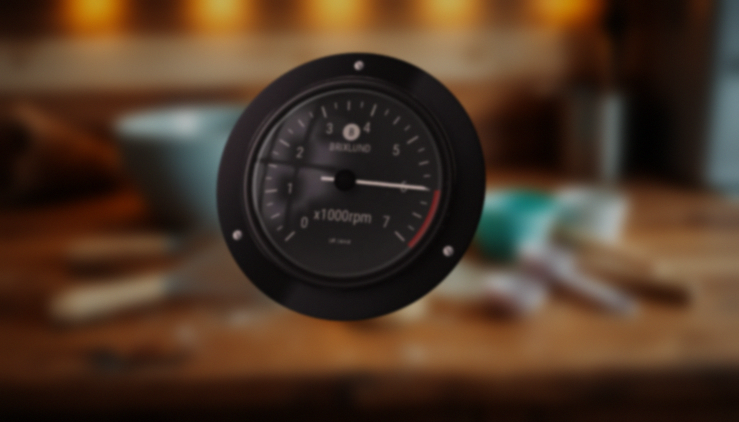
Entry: 6000 rpm
